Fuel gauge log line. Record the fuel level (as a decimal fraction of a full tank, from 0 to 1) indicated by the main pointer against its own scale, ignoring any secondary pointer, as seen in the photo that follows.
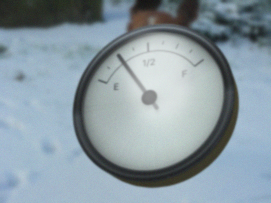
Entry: 0.25
